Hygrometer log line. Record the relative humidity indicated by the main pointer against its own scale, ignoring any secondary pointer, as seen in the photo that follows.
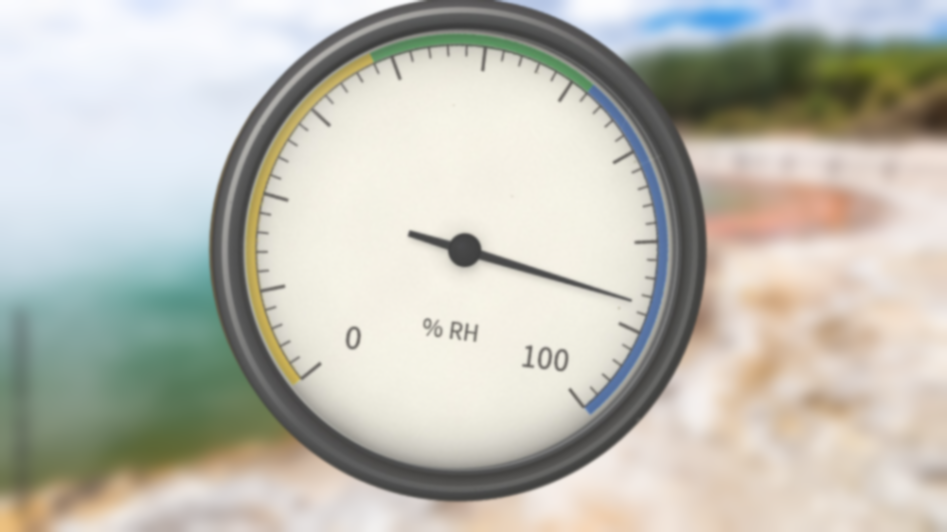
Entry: 87 %
